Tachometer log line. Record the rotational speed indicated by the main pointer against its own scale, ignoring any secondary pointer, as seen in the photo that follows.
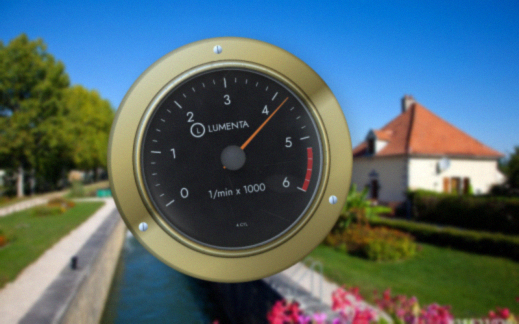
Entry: 4200 rpm
